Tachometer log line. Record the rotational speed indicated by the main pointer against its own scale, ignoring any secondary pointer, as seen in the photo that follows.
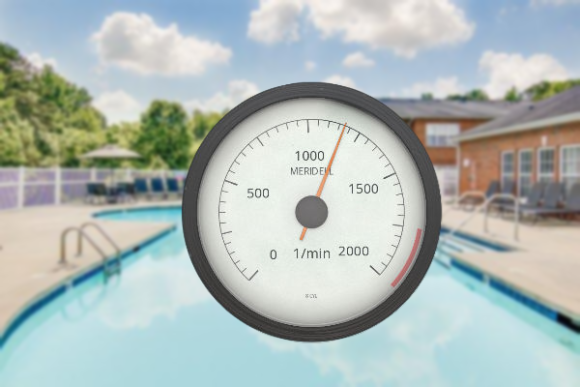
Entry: 1175 rpm
